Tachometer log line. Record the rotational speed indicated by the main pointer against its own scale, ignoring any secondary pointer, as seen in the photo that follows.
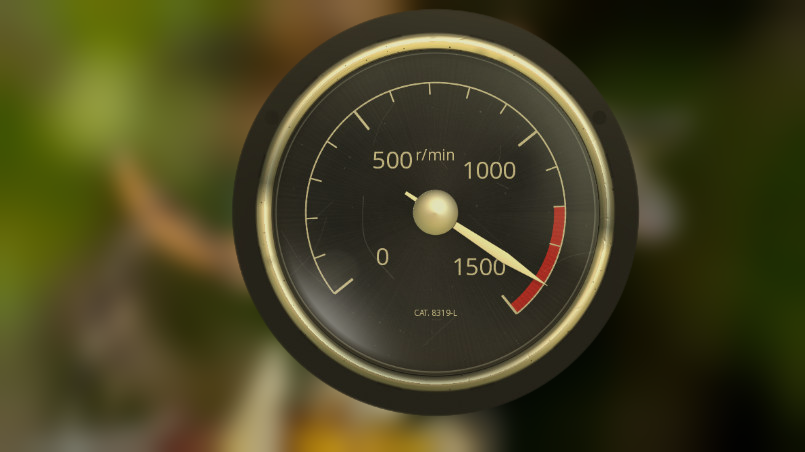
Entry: 1400 rpm
